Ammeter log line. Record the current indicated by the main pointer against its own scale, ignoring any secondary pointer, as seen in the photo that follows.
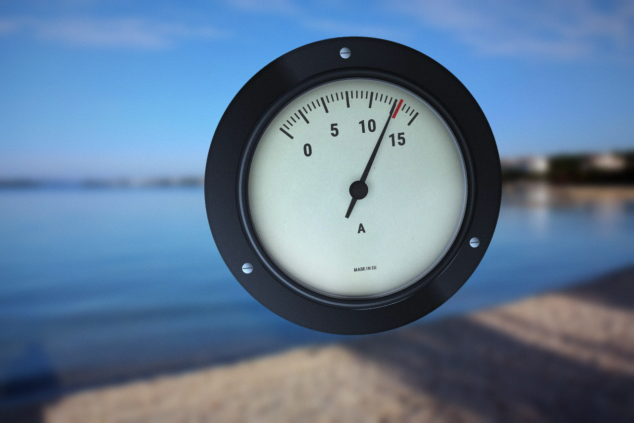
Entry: 12.5 A
